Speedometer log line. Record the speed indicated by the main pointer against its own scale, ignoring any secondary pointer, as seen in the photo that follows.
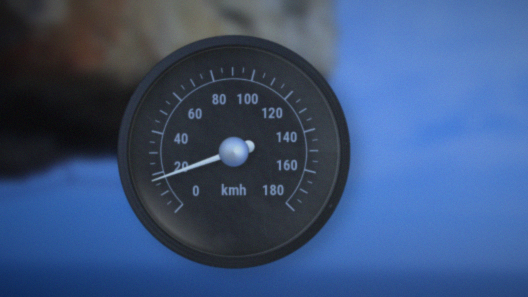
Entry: 17.5 km/h
